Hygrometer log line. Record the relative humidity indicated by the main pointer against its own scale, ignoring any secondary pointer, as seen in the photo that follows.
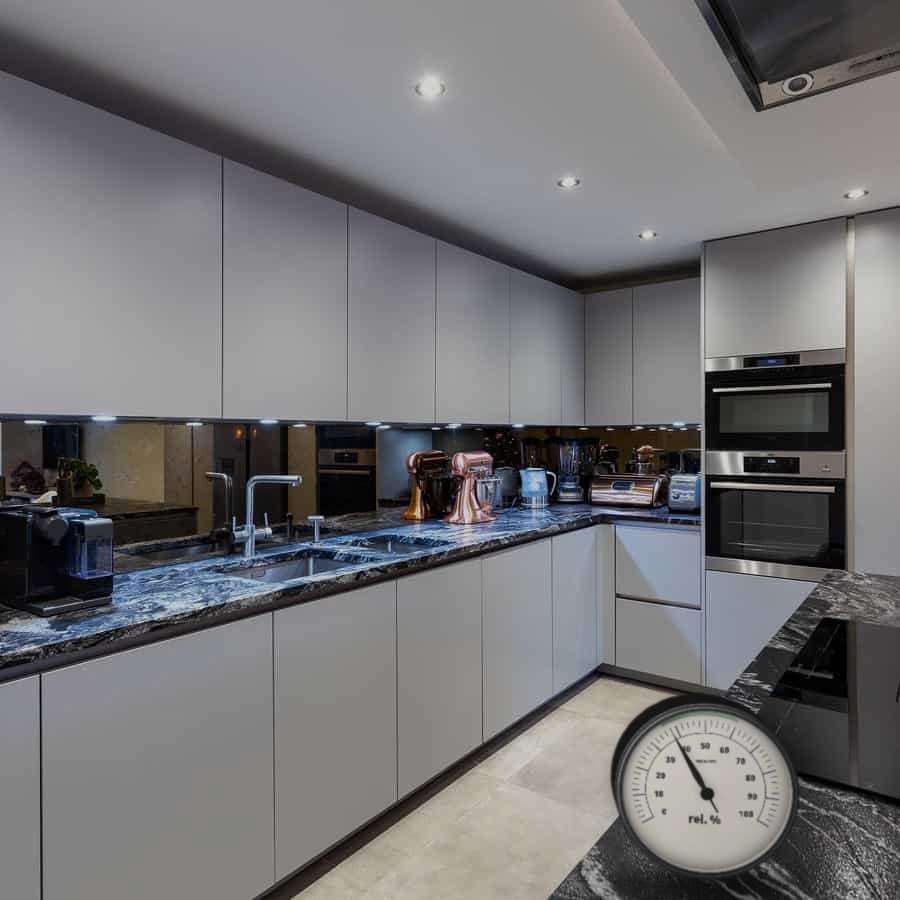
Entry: 38 %
